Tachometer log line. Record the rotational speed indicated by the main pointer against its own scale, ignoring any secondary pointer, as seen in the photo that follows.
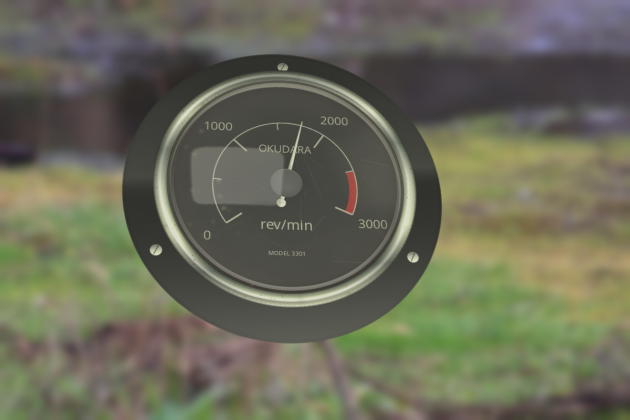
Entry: 1750 rpm
